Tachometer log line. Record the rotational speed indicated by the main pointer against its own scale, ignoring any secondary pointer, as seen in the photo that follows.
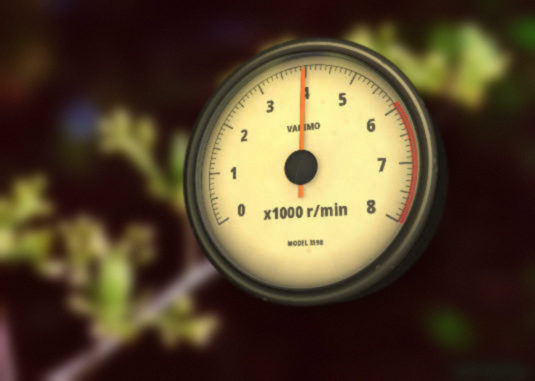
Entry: 4000 rpm
